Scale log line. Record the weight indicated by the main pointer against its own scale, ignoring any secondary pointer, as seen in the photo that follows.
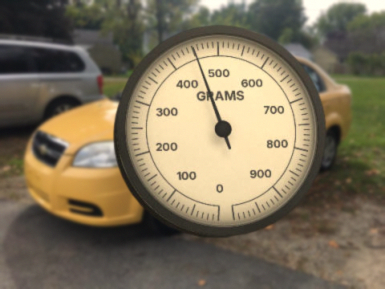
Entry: 450 g
